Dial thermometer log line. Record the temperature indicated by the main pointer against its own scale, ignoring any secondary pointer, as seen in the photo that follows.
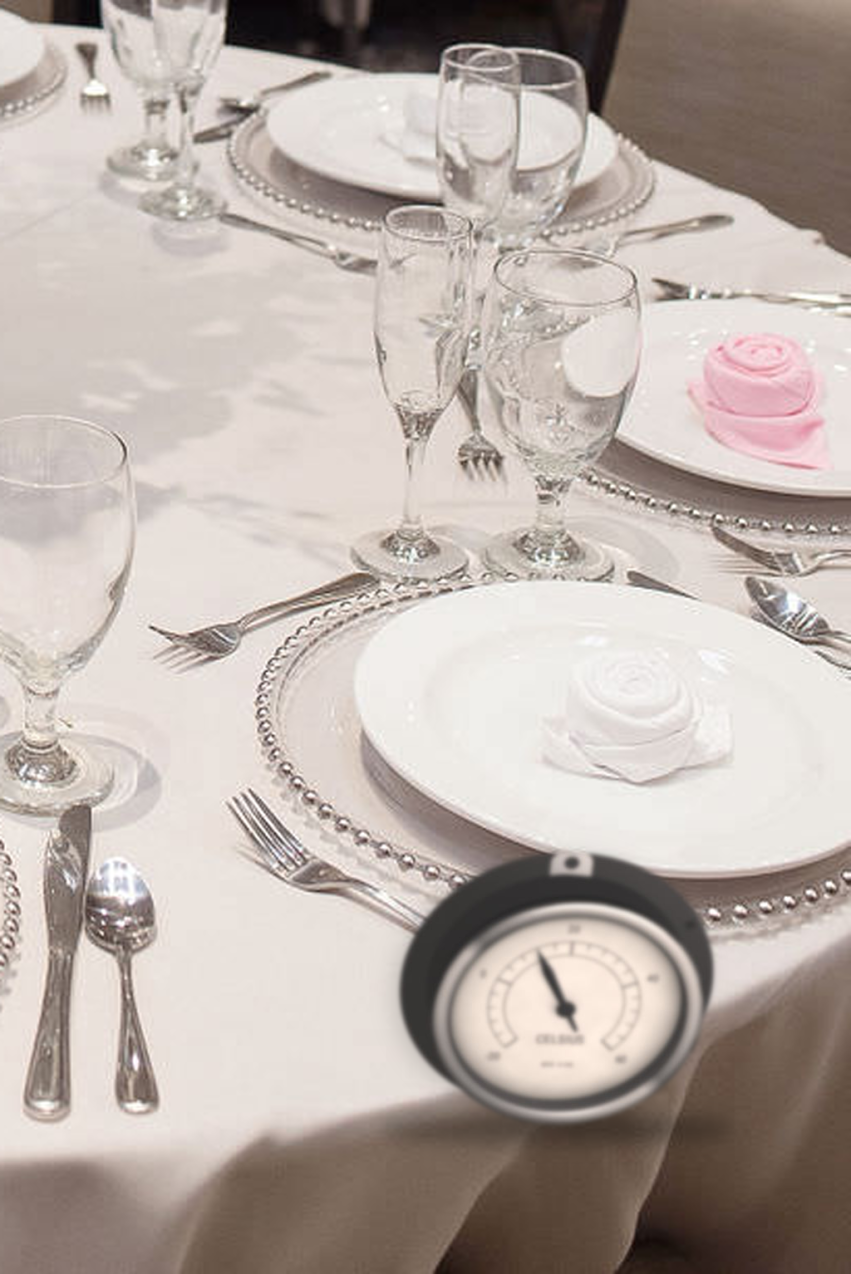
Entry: 12 °C
